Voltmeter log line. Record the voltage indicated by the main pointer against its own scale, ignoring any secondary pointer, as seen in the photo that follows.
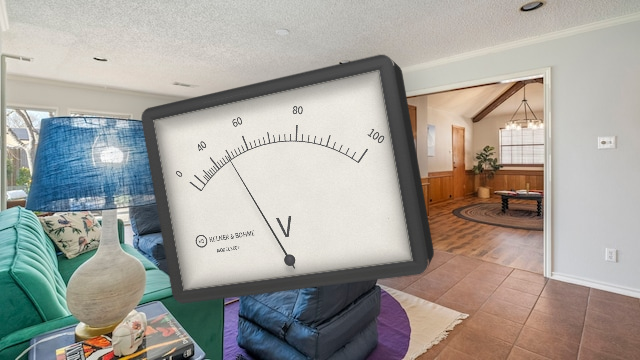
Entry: 50 V
